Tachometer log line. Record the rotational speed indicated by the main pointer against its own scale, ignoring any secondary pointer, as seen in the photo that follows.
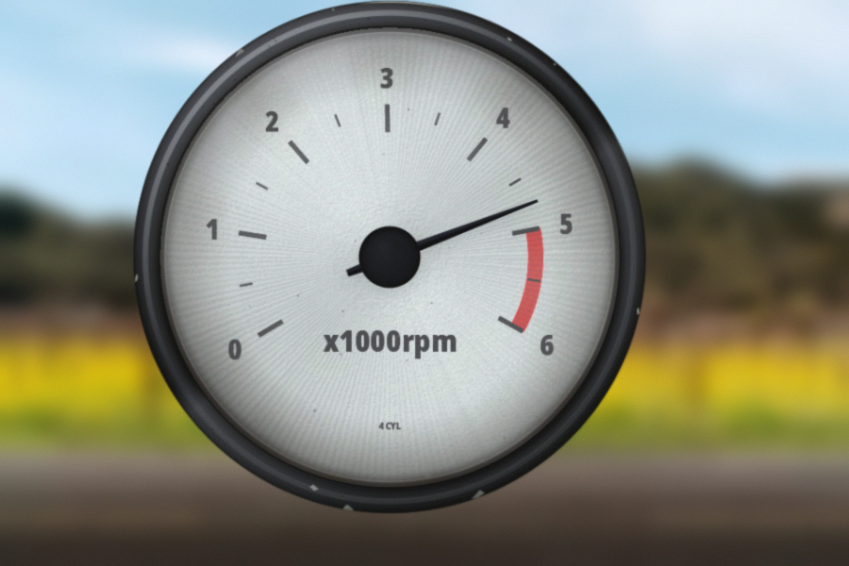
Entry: 4750 rpm
